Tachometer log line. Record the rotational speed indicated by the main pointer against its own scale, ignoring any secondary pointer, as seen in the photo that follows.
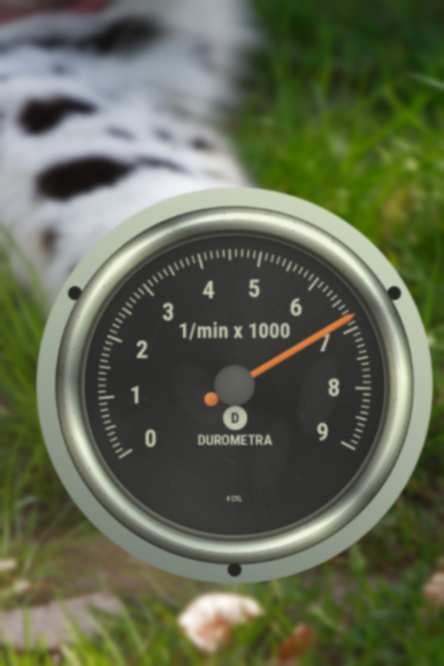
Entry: 6800 rpm
